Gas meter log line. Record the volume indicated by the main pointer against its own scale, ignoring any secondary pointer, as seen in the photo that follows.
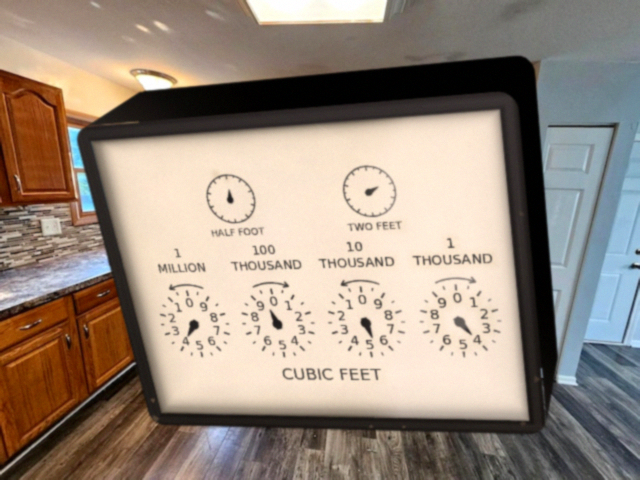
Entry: 395400 ft³
